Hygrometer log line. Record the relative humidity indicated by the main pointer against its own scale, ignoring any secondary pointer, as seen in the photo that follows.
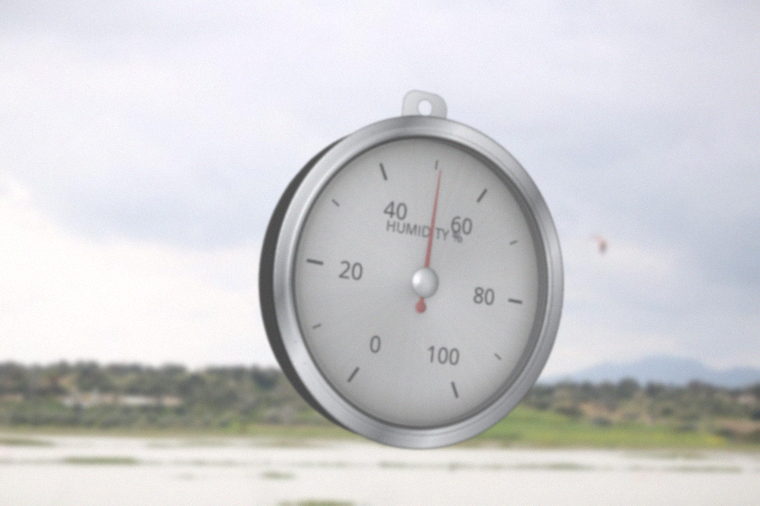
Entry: 50 %
